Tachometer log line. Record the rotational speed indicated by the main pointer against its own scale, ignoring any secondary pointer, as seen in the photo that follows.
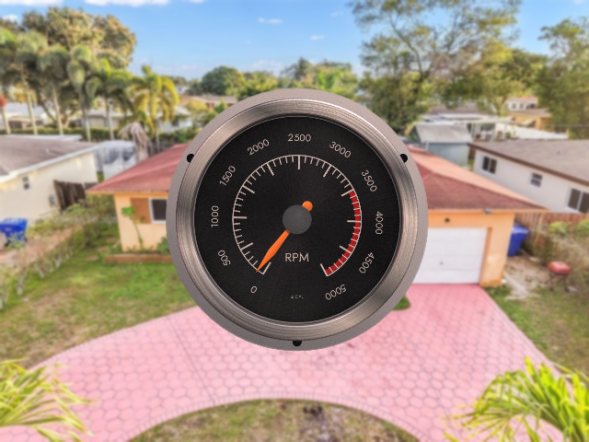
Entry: 100 rpm
